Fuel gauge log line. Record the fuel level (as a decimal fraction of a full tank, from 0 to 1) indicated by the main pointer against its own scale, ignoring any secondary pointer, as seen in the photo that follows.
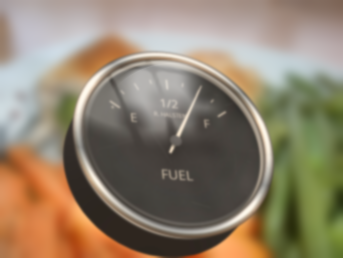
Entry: 0.75
